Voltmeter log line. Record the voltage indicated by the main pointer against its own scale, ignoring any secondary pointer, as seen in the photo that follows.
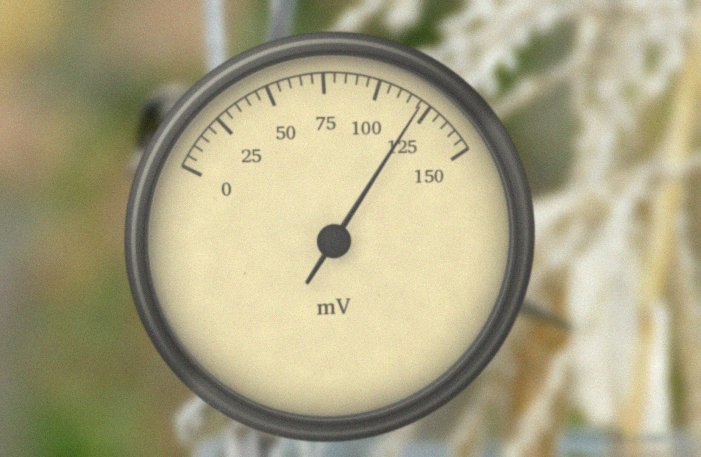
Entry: 120 mV
